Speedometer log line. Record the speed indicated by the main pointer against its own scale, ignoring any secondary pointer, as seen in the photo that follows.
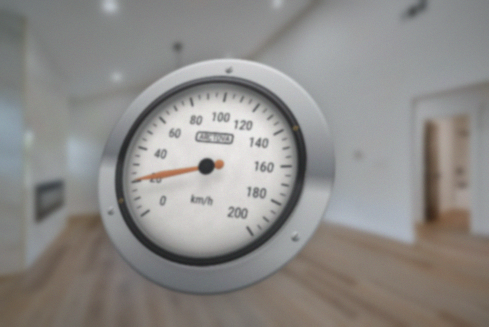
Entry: 20 km/h
